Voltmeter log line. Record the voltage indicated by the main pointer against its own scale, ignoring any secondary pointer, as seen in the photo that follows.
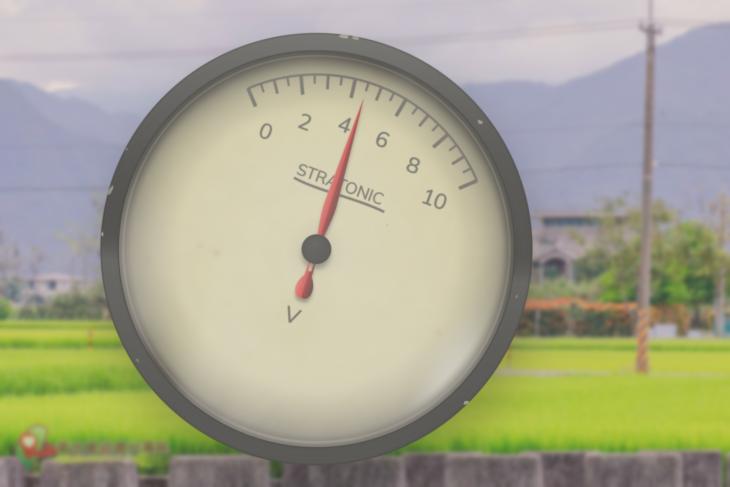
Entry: 4.5 V
